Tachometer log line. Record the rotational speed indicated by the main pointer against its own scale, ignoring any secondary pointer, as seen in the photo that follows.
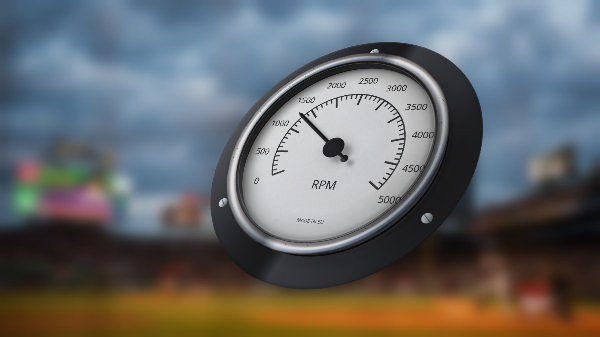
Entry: 1300 rpm
